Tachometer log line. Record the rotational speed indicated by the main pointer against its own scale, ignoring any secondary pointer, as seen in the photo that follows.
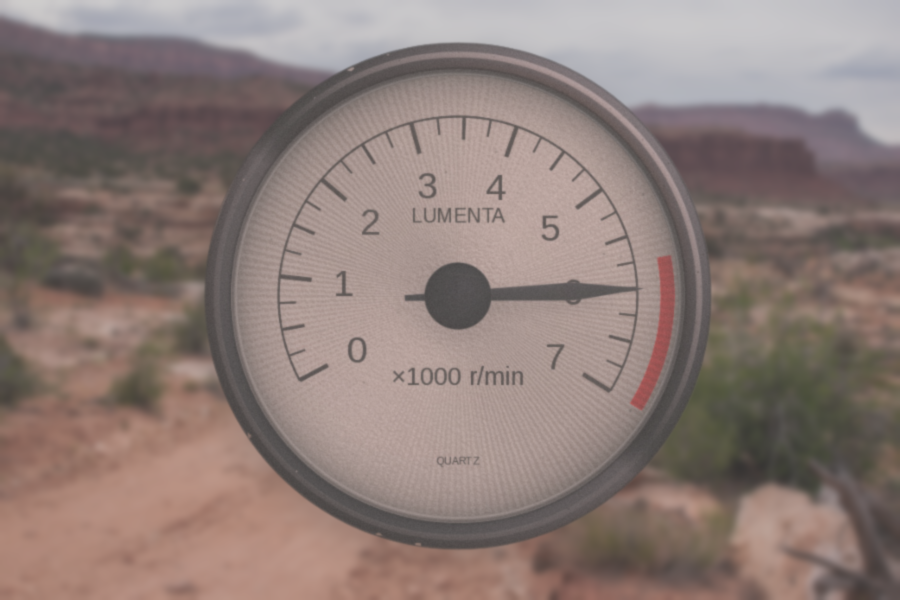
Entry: 6000 rpm
